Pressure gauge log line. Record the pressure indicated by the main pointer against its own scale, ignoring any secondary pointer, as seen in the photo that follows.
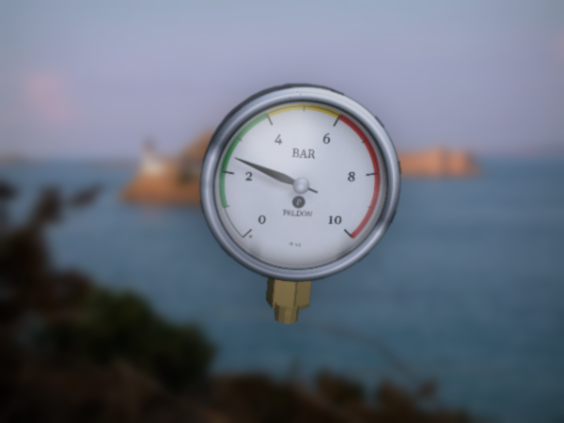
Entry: 2.5 bar
